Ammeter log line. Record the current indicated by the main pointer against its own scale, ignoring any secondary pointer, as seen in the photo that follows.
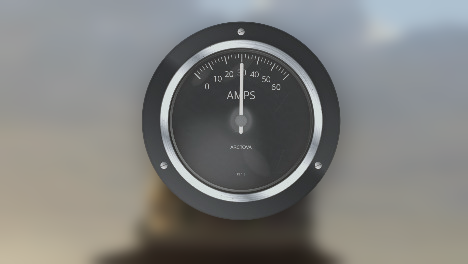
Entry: 30 A
